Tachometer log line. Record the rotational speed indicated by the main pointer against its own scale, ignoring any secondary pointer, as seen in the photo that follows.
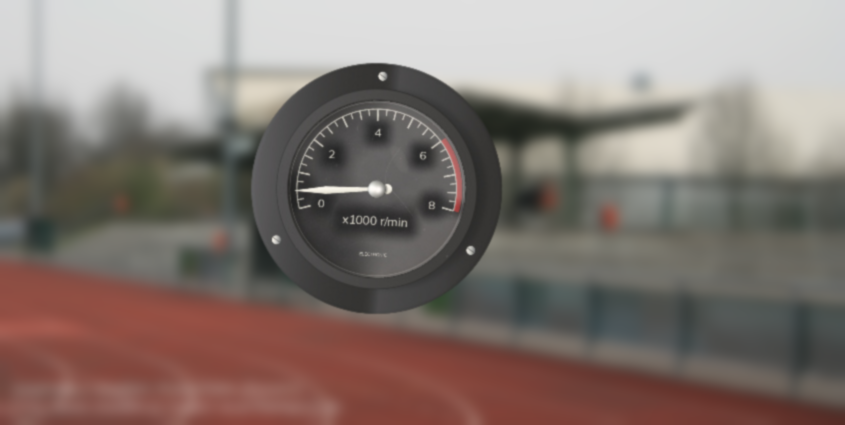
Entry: 500 rpm
